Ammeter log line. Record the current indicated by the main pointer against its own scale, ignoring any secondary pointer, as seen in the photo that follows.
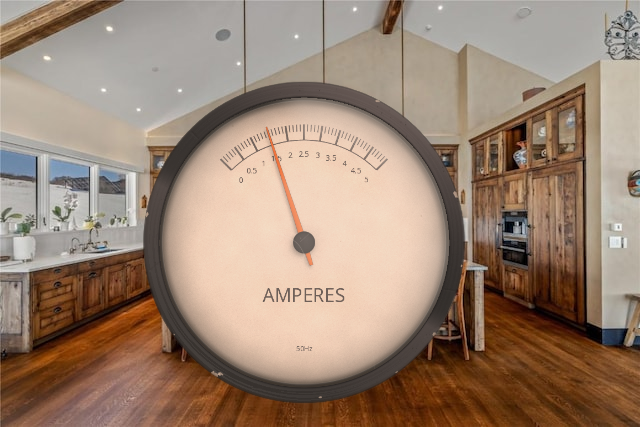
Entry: 1.5 A
